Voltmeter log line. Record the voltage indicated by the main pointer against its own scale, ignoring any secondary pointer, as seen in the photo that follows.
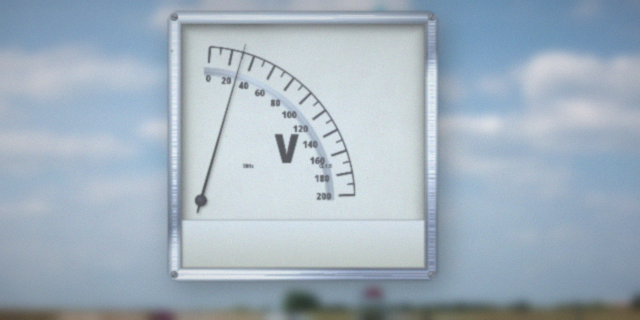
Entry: 30 V
